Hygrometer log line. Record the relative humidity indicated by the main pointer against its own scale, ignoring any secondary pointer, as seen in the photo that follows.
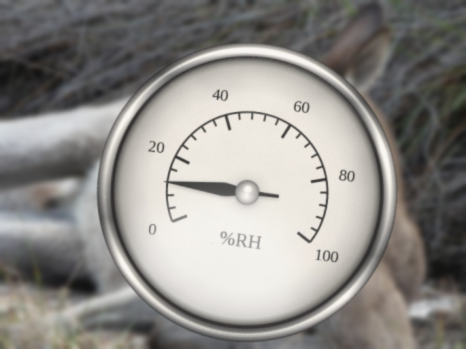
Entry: 12 %
